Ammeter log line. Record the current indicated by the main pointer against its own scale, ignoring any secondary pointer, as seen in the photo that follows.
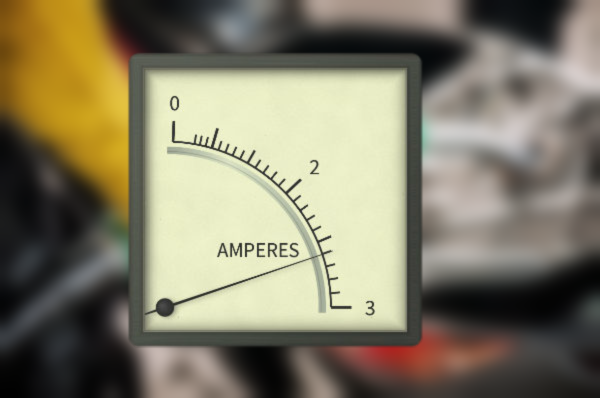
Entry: 2.6 A
